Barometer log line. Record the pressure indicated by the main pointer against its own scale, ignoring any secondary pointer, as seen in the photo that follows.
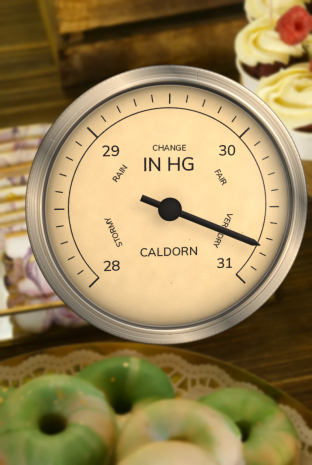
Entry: 30.75 inHg
